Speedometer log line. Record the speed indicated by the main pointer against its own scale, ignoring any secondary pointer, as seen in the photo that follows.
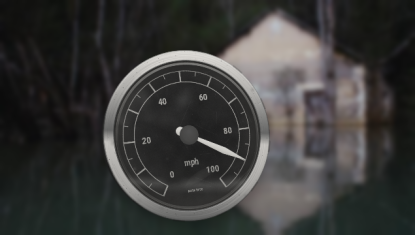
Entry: 90 mph
